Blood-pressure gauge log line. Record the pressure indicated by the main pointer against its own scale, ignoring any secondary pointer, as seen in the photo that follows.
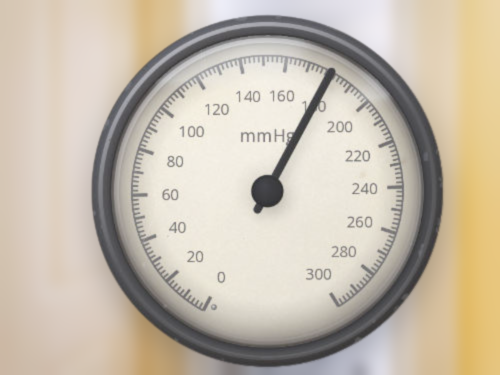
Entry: 180 mmHg
